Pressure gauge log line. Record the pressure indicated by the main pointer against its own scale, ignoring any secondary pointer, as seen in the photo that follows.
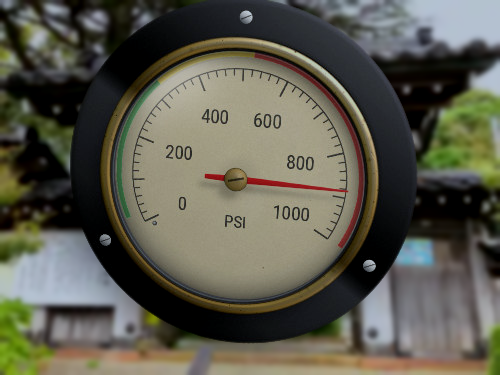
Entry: 880 psi
